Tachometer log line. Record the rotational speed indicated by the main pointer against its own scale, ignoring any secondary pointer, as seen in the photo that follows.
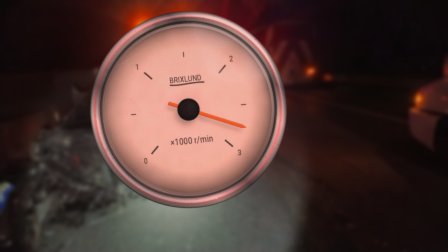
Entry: 2750 rpm
